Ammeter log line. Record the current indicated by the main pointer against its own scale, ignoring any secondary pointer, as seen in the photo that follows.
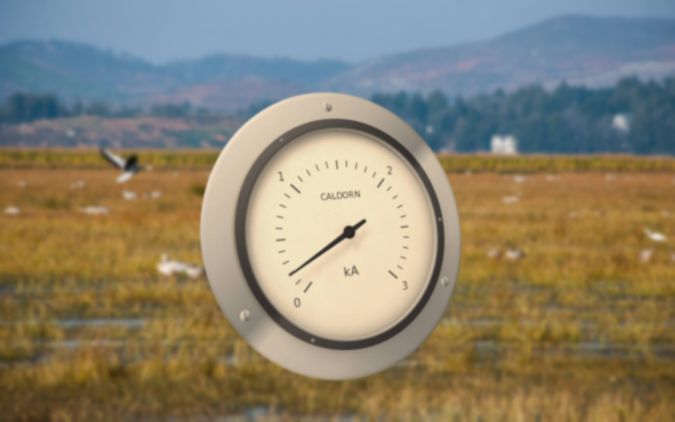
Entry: 0.2 kA
